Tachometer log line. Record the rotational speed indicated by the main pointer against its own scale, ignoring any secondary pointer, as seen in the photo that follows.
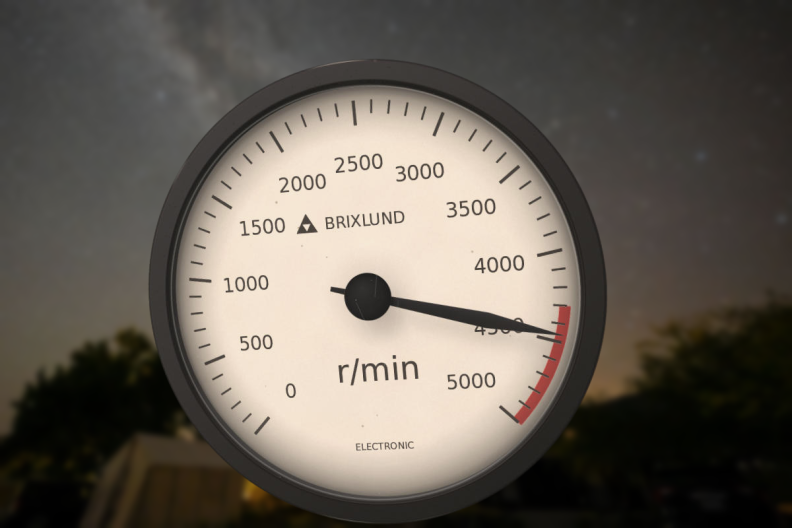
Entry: 4450 rpm
